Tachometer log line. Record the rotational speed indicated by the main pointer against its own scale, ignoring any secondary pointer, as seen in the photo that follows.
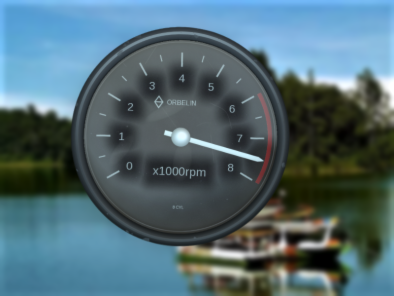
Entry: 7500 rpm
